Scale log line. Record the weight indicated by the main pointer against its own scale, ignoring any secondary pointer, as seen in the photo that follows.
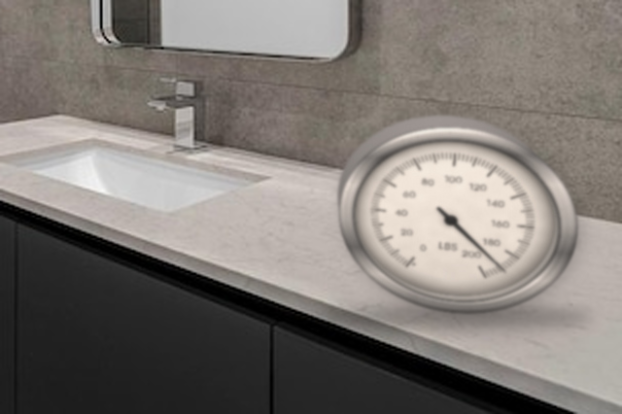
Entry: 190 lb
